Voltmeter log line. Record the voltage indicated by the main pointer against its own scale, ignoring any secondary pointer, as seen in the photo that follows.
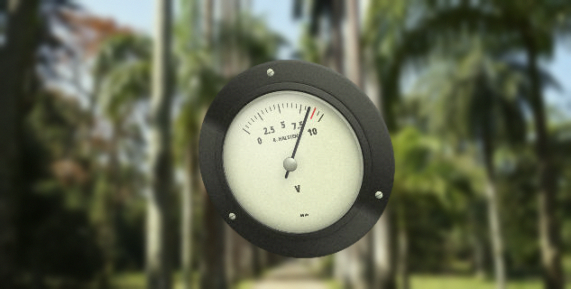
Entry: 8.5 V
